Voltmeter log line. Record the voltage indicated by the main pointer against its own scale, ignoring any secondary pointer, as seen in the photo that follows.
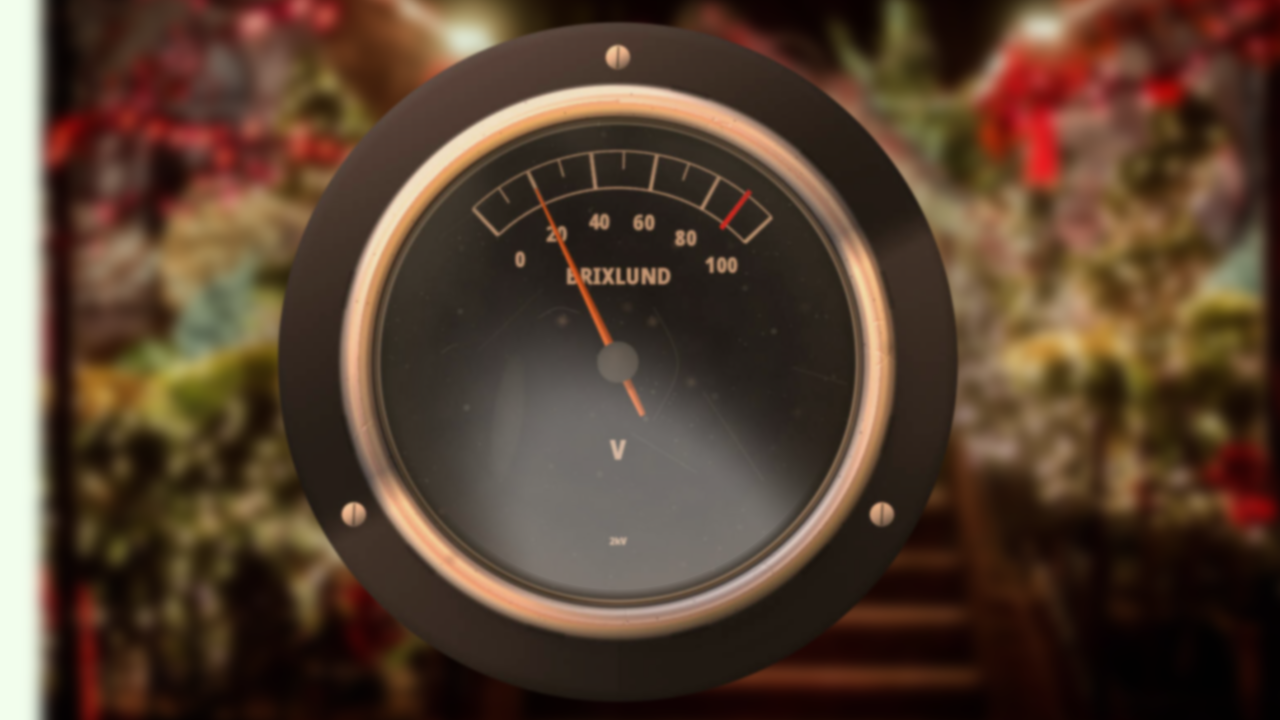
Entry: 20 V
